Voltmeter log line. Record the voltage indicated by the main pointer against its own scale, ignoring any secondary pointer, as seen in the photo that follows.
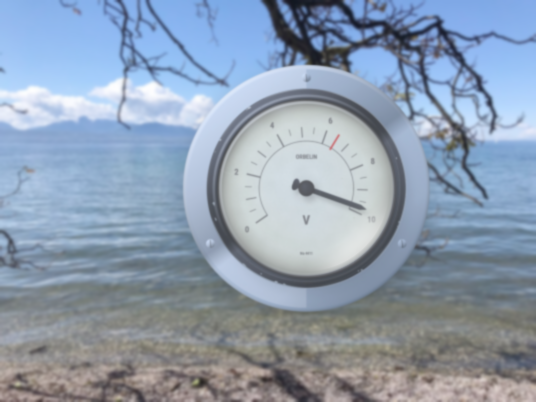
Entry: 9.75 V
